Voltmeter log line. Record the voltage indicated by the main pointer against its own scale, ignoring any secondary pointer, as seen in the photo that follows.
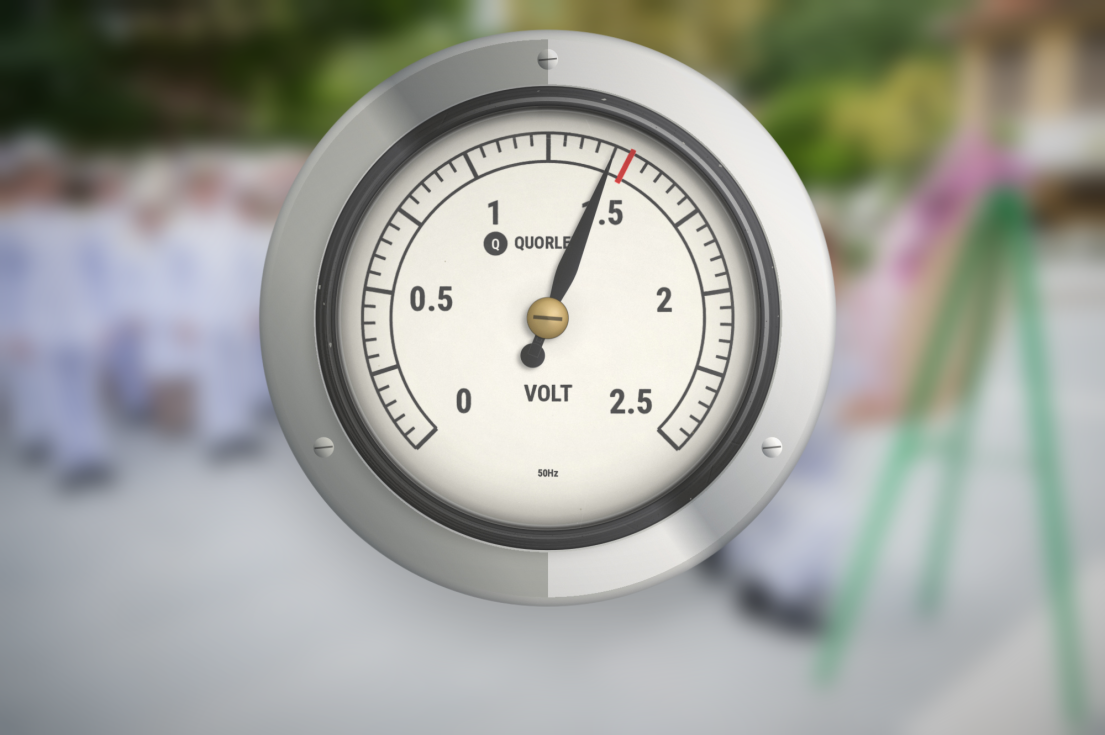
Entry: 1.45 V
